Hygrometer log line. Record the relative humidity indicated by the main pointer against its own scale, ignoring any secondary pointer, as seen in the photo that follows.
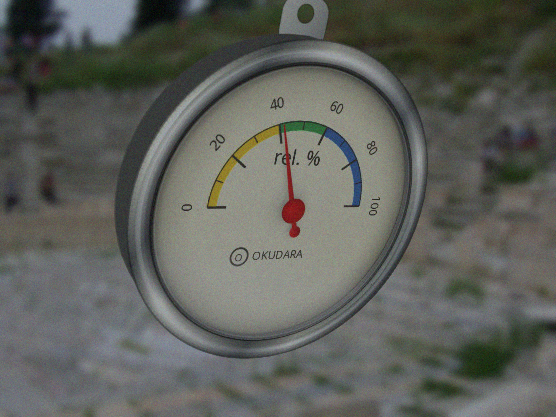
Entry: 40 %
